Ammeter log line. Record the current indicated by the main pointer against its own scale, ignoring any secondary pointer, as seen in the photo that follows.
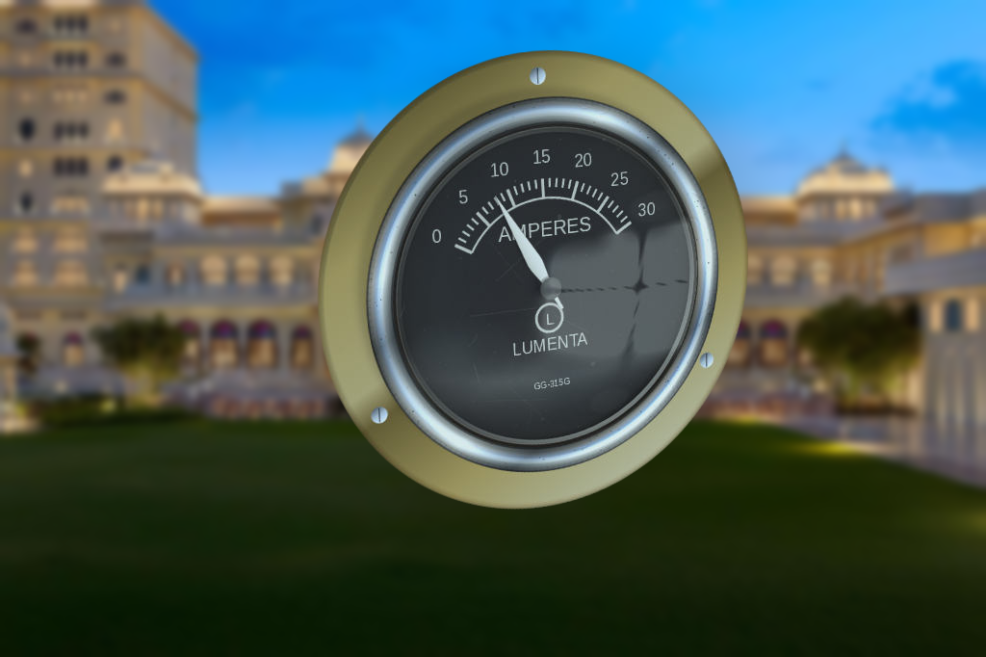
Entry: 8 A
